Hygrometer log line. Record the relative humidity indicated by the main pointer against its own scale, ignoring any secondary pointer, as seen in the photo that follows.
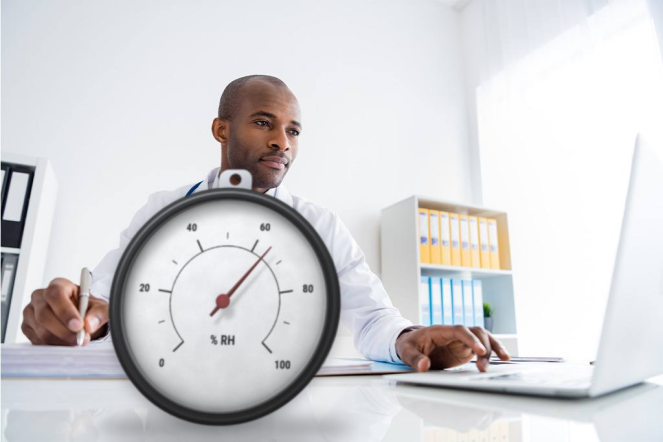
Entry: 65 %
